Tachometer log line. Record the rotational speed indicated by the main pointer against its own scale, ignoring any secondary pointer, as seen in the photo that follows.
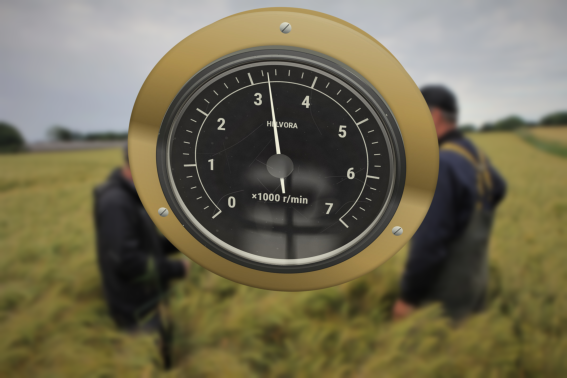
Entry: 3300 rpm
